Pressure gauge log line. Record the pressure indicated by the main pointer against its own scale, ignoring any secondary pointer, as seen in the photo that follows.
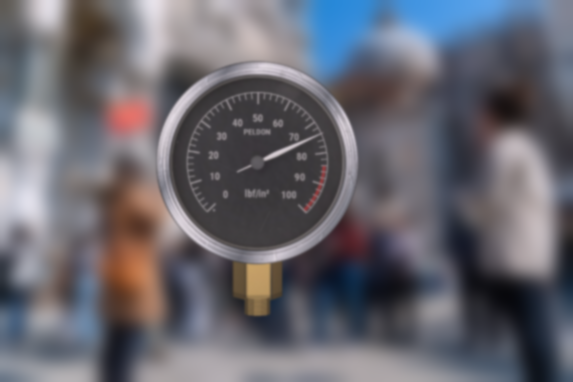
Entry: 74 psi
